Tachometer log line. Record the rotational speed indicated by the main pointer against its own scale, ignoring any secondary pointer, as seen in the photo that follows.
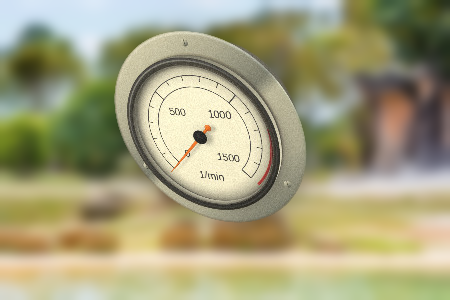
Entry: 0 rpm
